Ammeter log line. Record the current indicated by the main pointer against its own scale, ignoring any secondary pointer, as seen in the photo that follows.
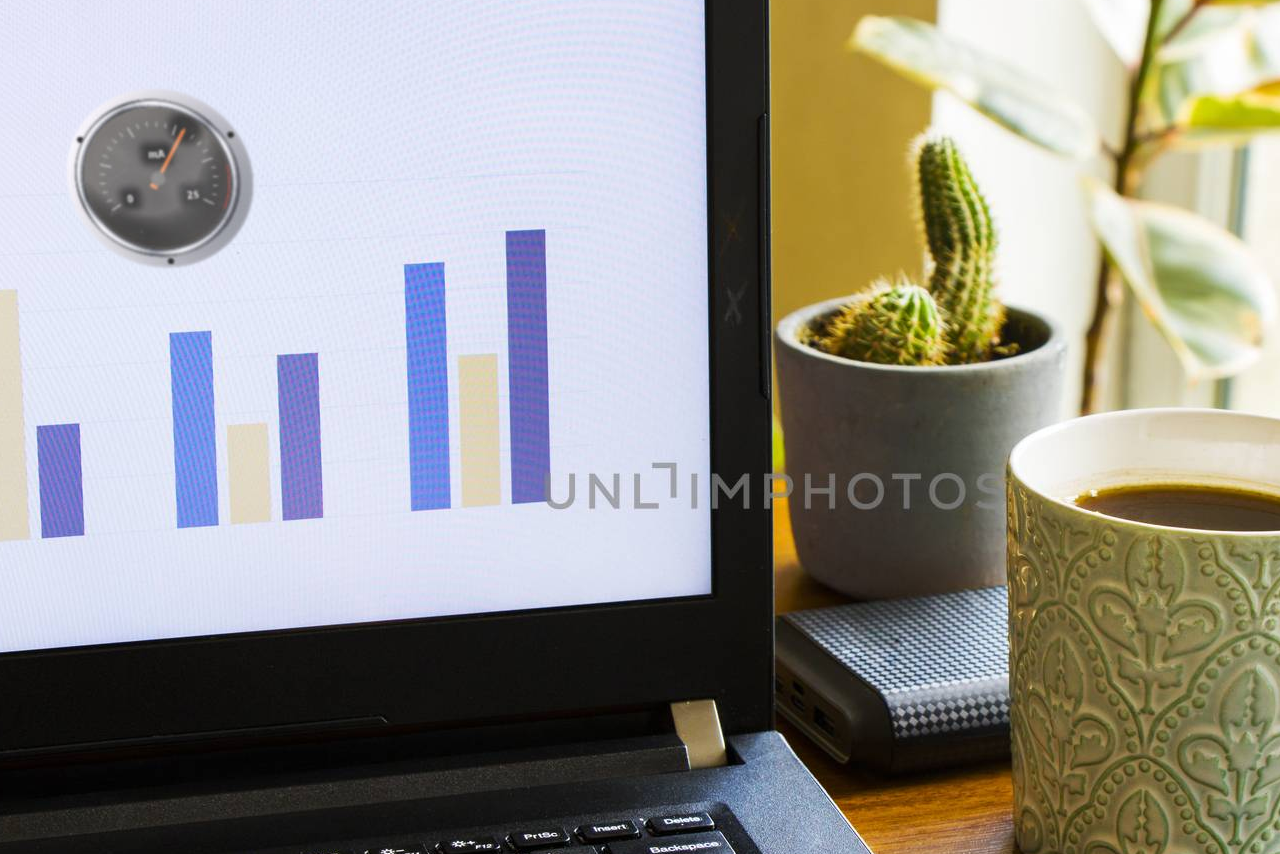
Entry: 16 mA
